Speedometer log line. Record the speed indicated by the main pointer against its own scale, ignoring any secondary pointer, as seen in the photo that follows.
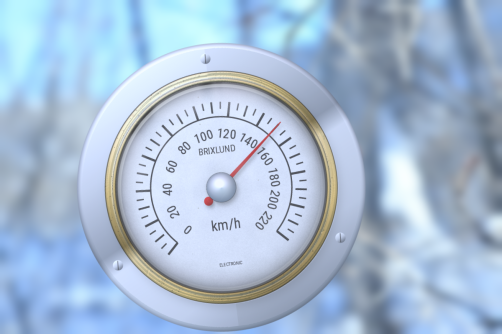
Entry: 150 km/h
